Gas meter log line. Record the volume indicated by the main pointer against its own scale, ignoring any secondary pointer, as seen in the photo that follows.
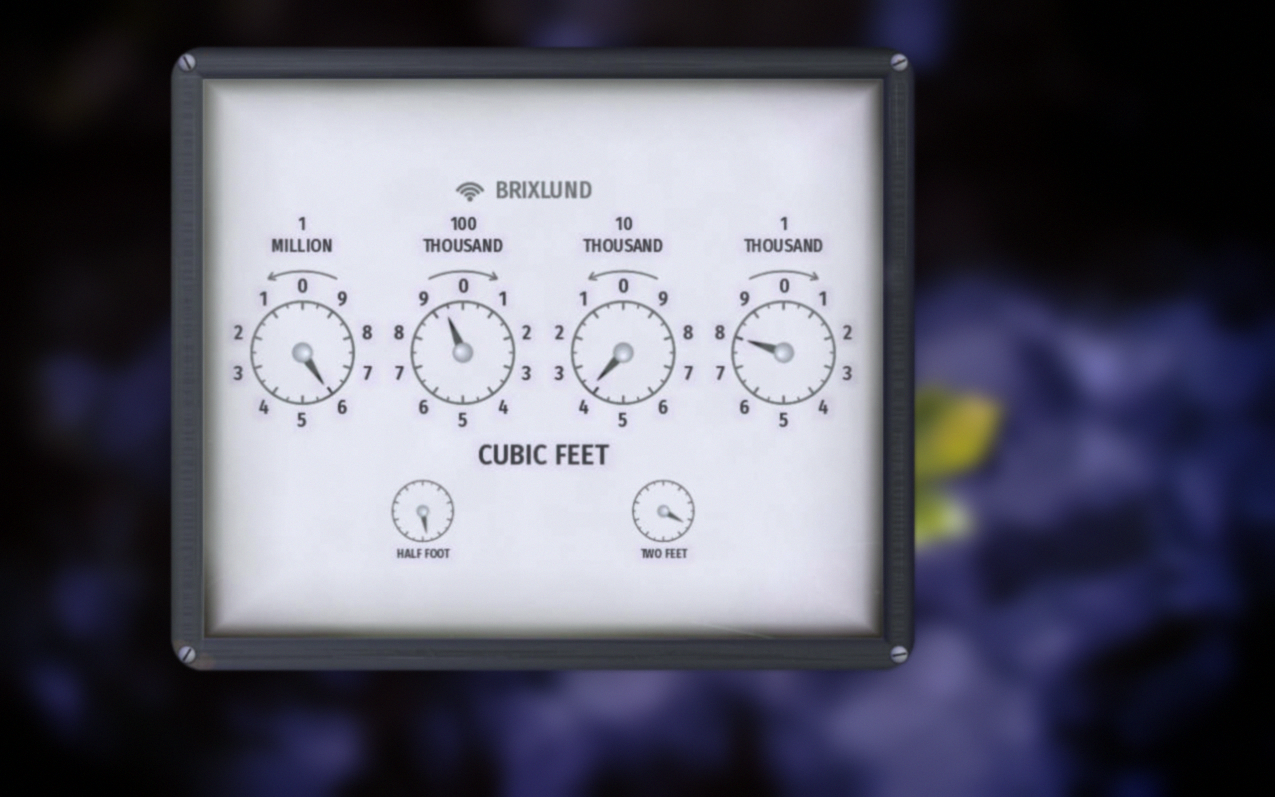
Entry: 593800 ft³
